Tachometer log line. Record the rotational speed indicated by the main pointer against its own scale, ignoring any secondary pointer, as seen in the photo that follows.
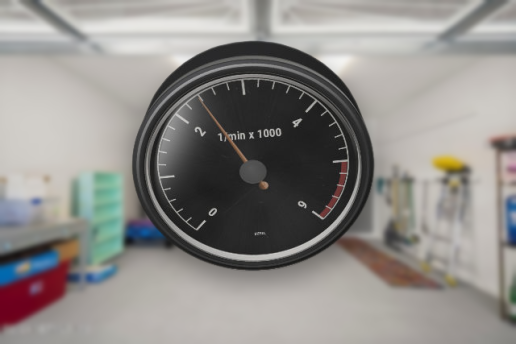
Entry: 2400 rpm
